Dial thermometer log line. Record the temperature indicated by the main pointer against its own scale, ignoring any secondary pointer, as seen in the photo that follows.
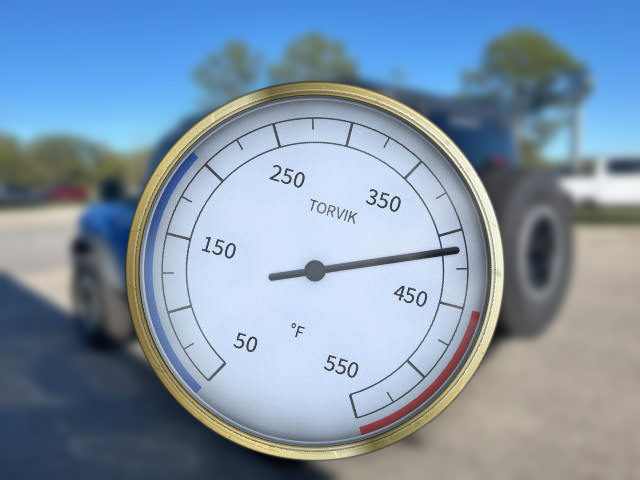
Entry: 412.5 °F
